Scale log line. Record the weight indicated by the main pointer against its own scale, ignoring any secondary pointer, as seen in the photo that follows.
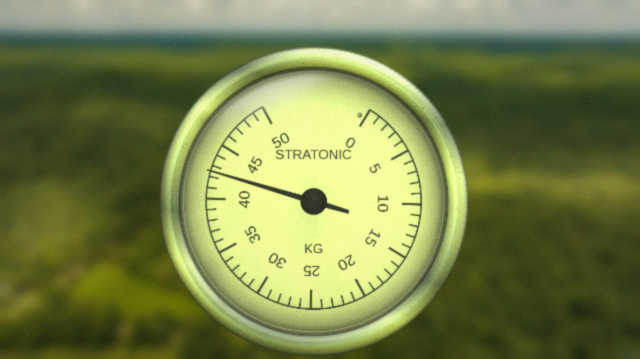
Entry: 42.5 kg
